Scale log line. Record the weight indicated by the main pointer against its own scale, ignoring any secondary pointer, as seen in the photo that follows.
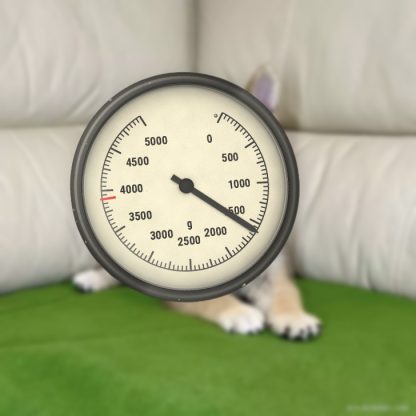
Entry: 1600 g
